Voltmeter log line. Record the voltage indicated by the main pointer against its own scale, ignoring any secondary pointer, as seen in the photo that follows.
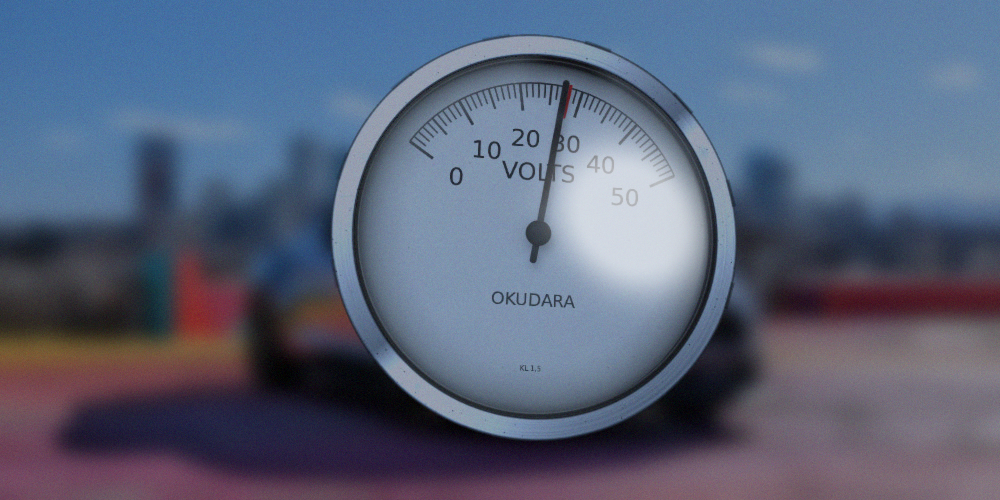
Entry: 27 V
